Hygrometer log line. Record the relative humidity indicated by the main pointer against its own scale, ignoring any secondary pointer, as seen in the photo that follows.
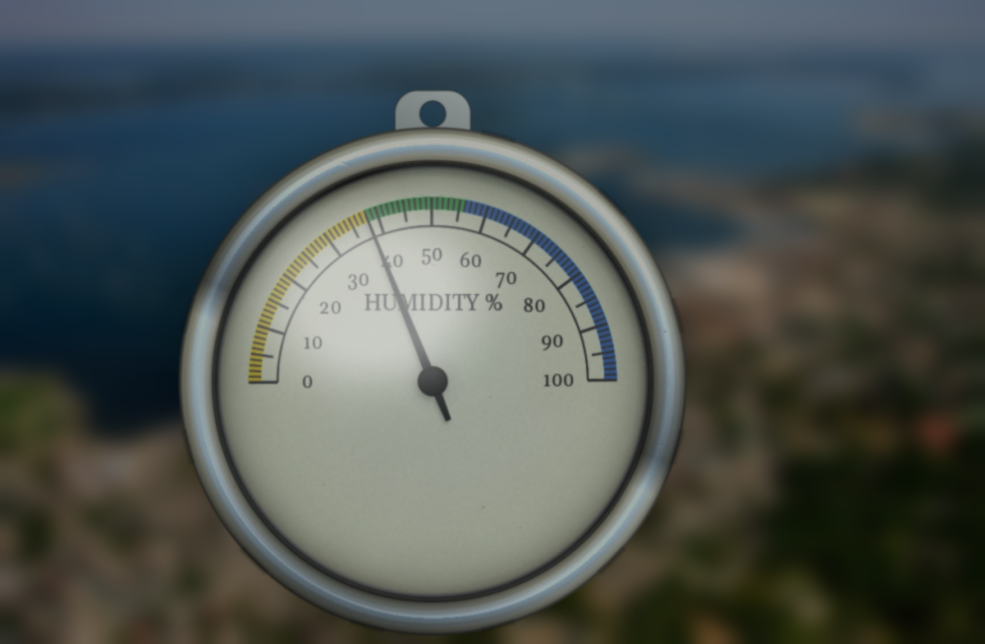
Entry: 38 %
